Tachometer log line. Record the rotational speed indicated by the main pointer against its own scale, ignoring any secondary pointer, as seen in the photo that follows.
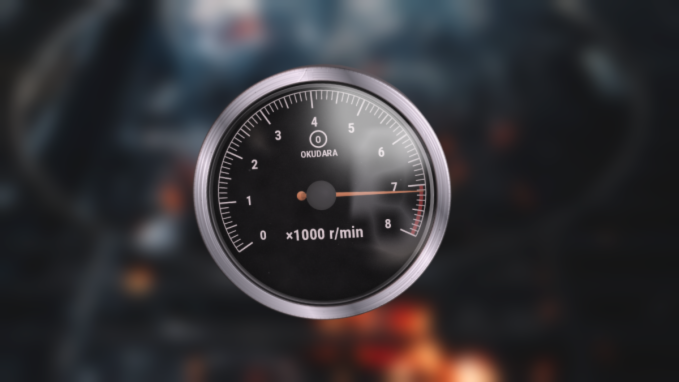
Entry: 7100 rpm
